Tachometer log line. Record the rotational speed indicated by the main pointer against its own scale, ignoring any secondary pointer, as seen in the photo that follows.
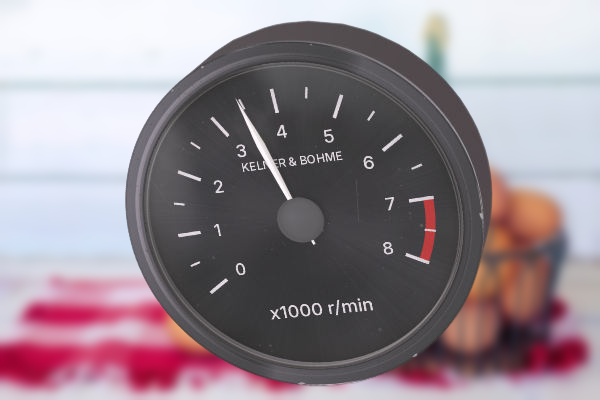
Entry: 3500 rpm
